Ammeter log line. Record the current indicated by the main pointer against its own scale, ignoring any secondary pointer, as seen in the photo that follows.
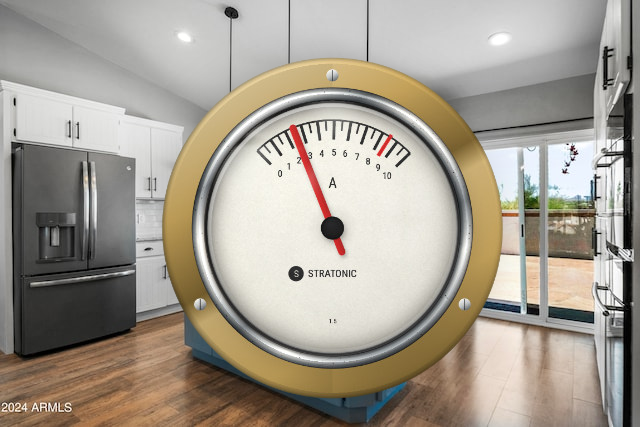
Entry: 2.5 A
